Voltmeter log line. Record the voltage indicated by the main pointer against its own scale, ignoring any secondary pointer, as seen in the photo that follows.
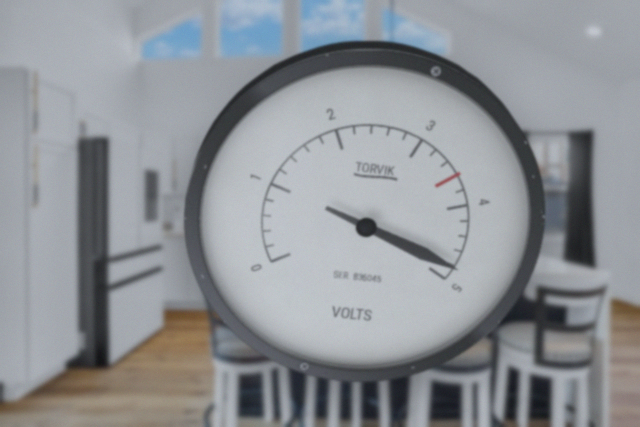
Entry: 4.8 V
